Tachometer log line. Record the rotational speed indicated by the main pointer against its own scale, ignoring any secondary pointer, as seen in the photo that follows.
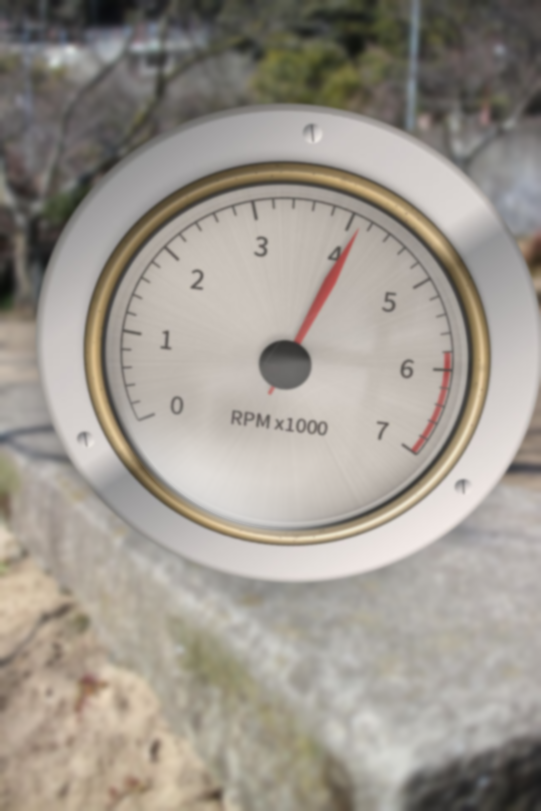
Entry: 4100 rpm
